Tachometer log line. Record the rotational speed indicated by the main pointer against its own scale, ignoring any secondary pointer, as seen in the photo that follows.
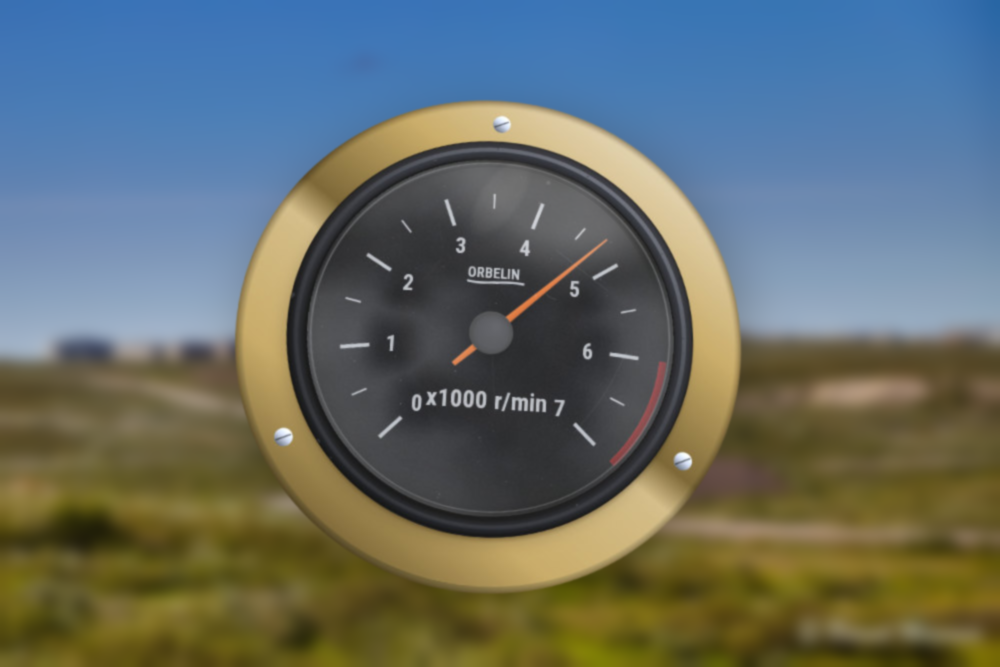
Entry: 4750 rpm
